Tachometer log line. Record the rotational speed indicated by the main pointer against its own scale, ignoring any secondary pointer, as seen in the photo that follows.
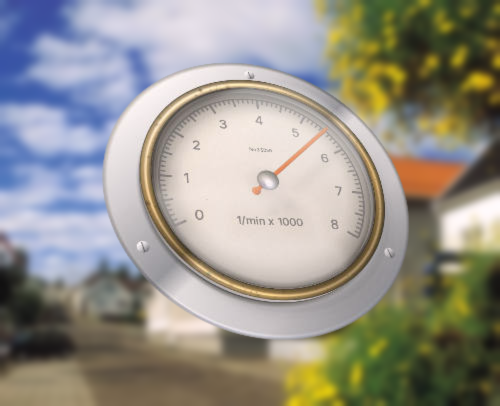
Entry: 5500 rpm
